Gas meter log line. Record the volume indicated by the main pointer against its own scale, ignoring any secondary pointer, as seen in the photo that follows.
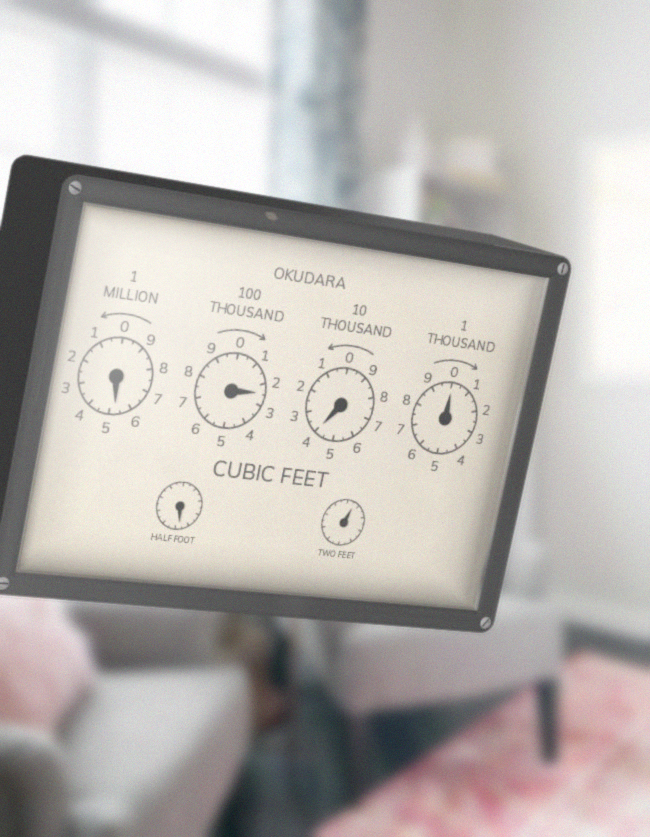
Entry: 524000 ft³
